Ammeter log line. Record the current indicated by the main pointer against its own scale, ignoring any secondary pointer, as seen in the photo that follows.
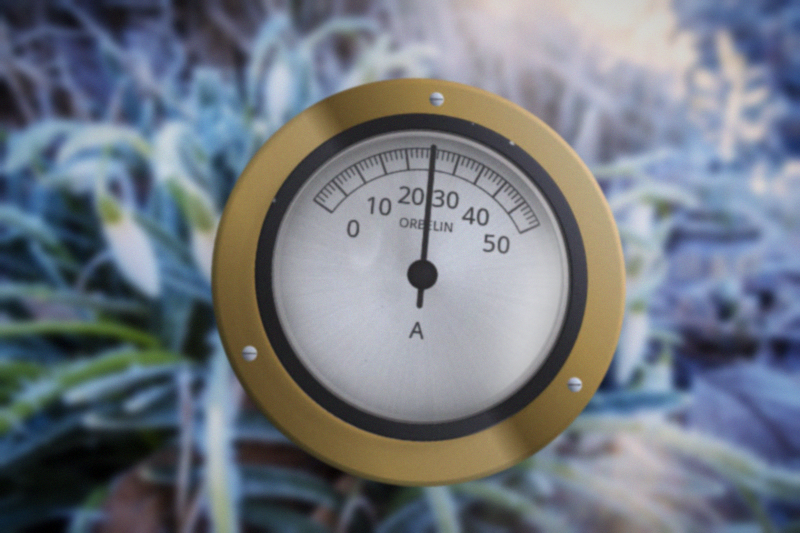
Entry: 25 A
